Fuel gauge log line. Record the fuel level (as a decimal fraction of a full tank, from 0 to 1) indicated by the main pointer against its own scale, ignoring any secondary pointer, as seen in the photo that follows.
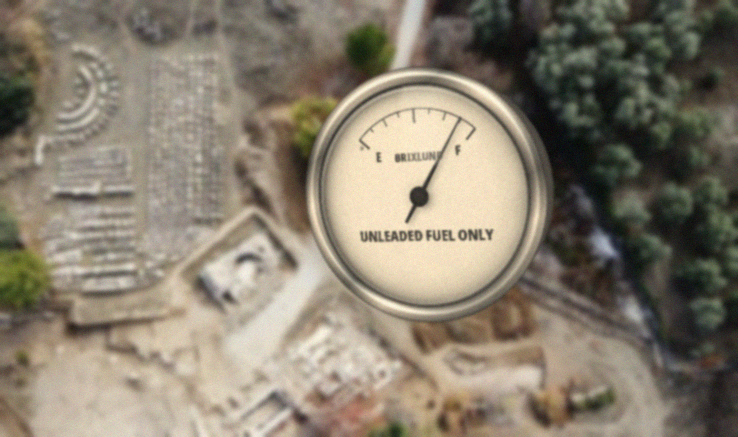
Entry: 0.875
